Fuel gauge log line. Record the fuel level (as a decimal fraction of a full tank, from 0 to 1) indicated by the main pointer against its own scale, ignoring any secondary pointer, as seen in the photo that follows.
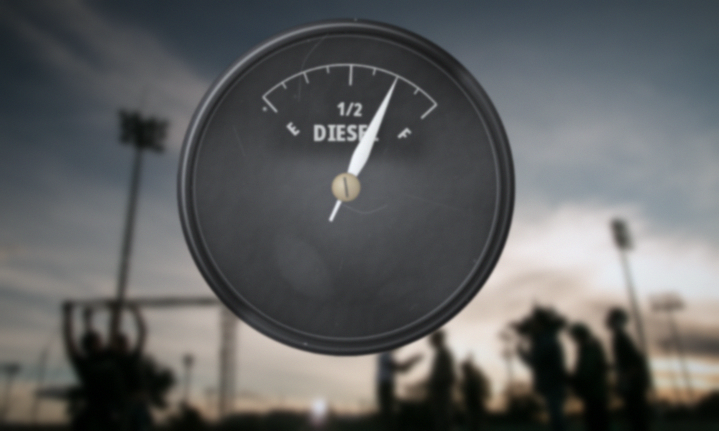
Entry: 0.75
